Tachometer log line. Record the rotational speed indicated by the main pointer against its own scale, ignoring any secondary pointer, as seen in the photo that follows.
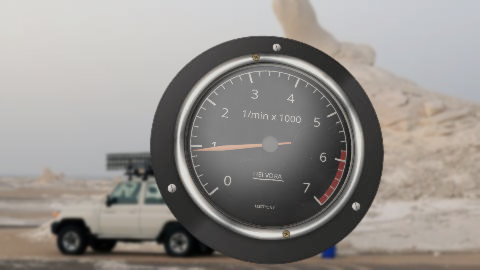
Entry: 900 rpm
